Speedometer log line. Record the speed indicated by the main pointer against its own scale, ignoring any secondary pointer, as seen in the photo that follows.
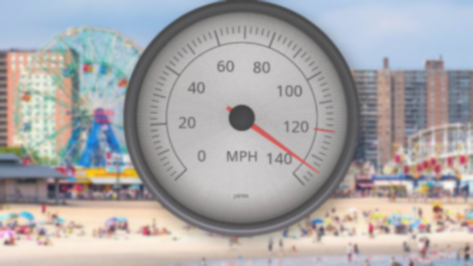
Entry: 134 mph
